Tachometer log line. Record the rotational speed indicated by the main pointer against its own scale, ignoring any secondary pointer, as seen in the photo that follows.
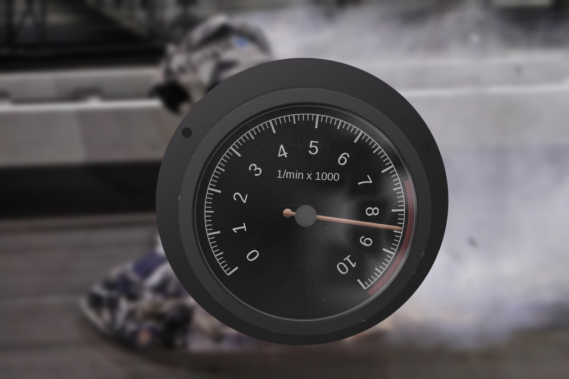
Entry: 8400 rpm
